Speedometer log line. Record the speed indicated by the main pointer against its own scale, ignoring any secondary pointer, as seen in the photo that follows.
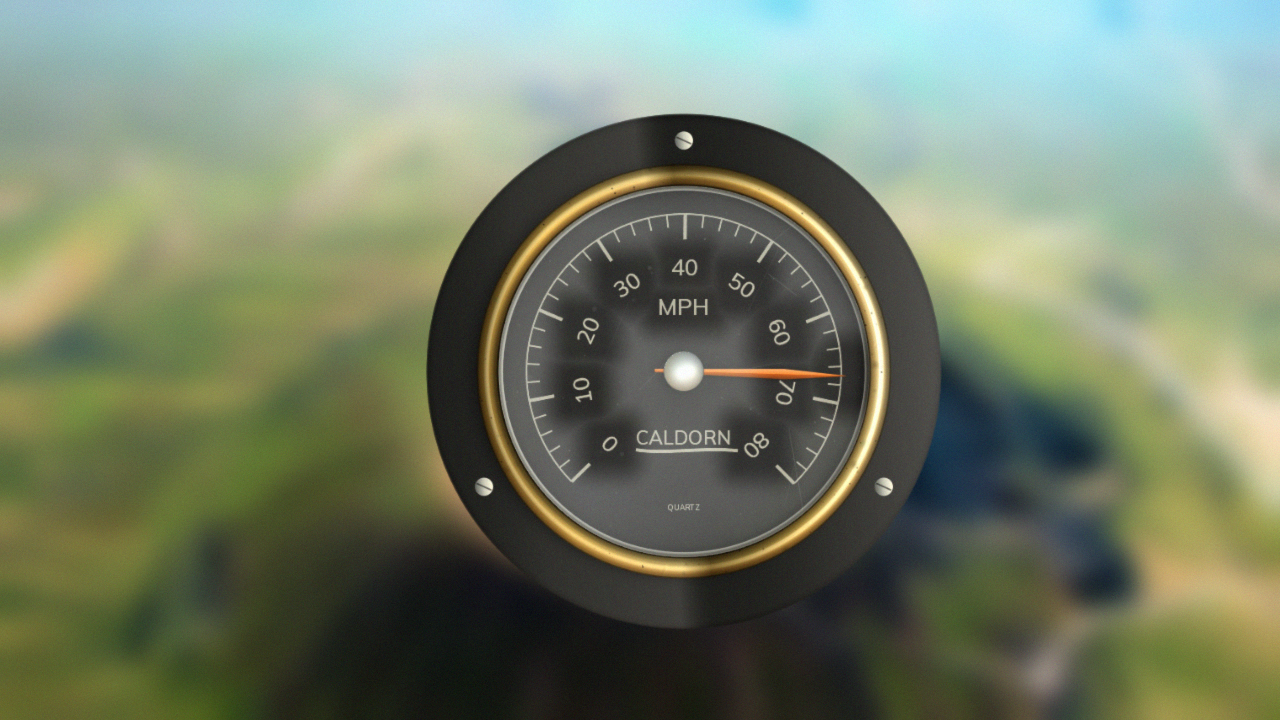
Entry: 67 mph
